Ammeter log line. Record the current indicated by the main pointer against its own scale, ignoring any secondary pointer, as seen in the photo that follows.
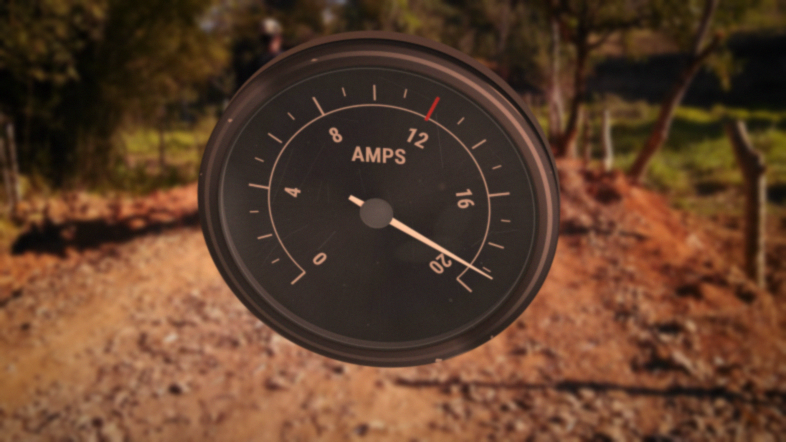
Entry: 19 A
